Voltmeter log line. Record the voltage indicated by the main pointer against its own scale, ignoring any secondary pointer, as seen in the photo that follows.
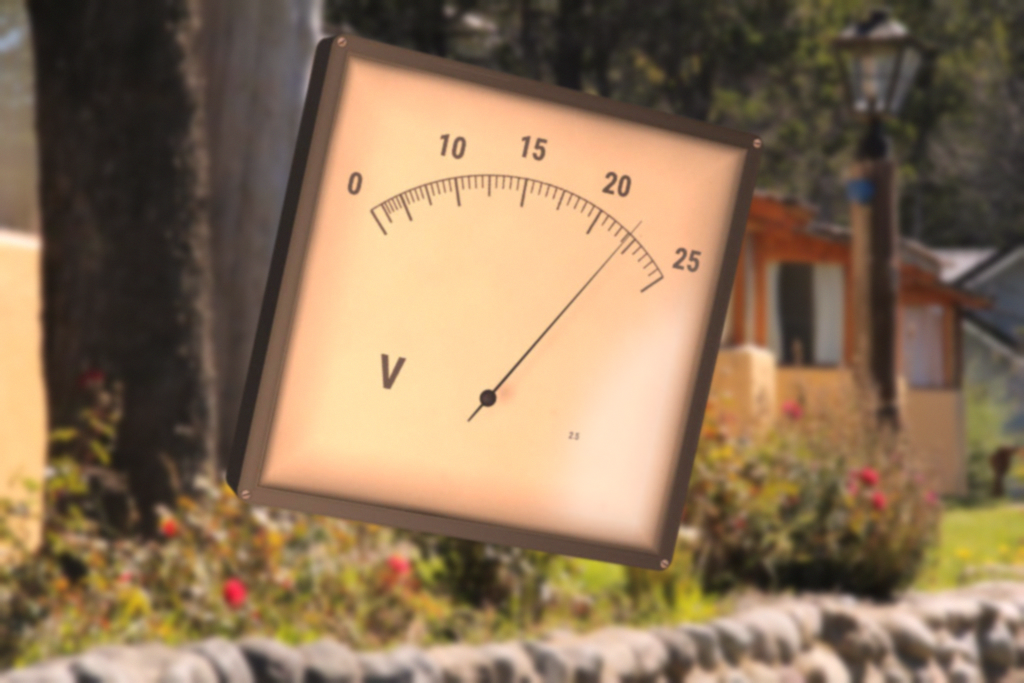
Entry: 22 V
